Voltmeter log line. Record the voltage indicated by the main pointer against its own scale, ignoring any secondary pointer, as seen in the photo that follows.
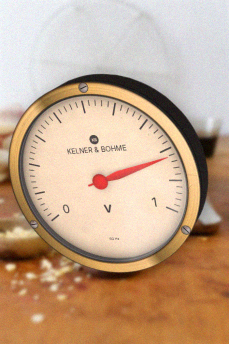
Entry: 0.82 V
